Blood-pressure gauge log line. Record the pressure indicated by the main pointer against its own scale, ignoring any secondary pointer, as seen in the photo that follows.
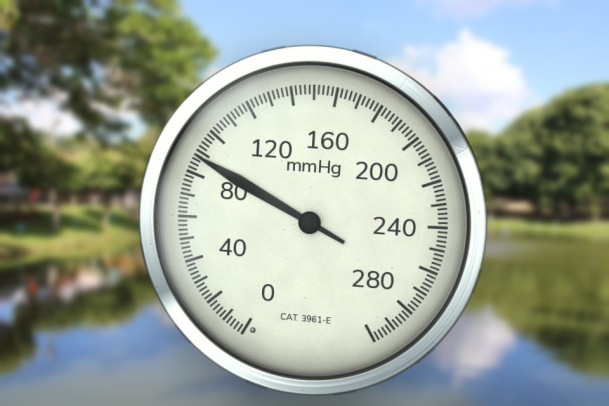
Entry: 88 mmHg
